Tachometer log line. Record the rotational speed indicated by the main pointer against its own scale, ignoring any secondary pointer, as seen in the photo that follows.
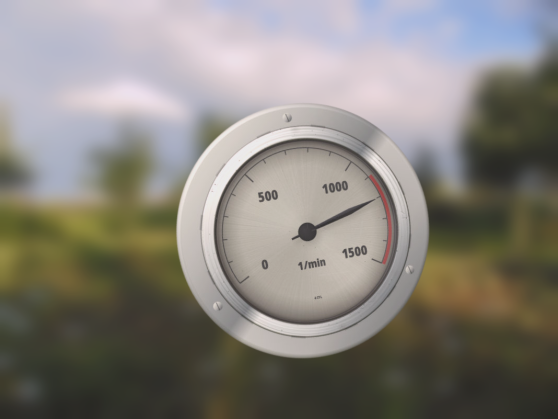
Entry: 1200 rpm
